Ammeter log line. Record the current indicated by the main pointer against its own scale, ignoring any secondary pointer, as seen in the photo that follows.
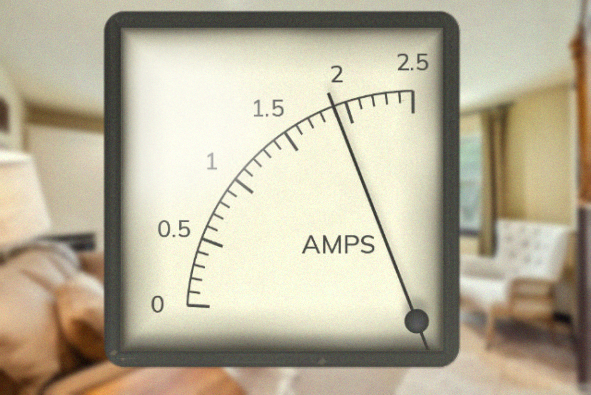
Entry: 1.9 A
